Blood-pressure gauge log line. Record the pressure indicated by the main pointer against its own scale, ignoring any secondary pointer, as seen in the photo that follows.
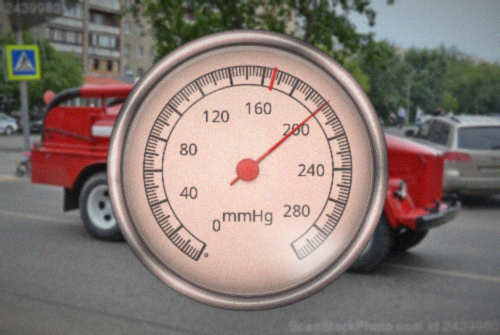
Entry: 200 mmHg
